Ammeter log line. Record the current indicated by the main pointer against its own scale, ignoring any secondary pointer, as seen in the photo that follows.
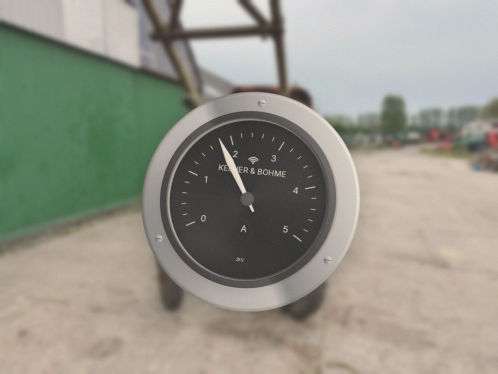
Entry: 1.8 A
